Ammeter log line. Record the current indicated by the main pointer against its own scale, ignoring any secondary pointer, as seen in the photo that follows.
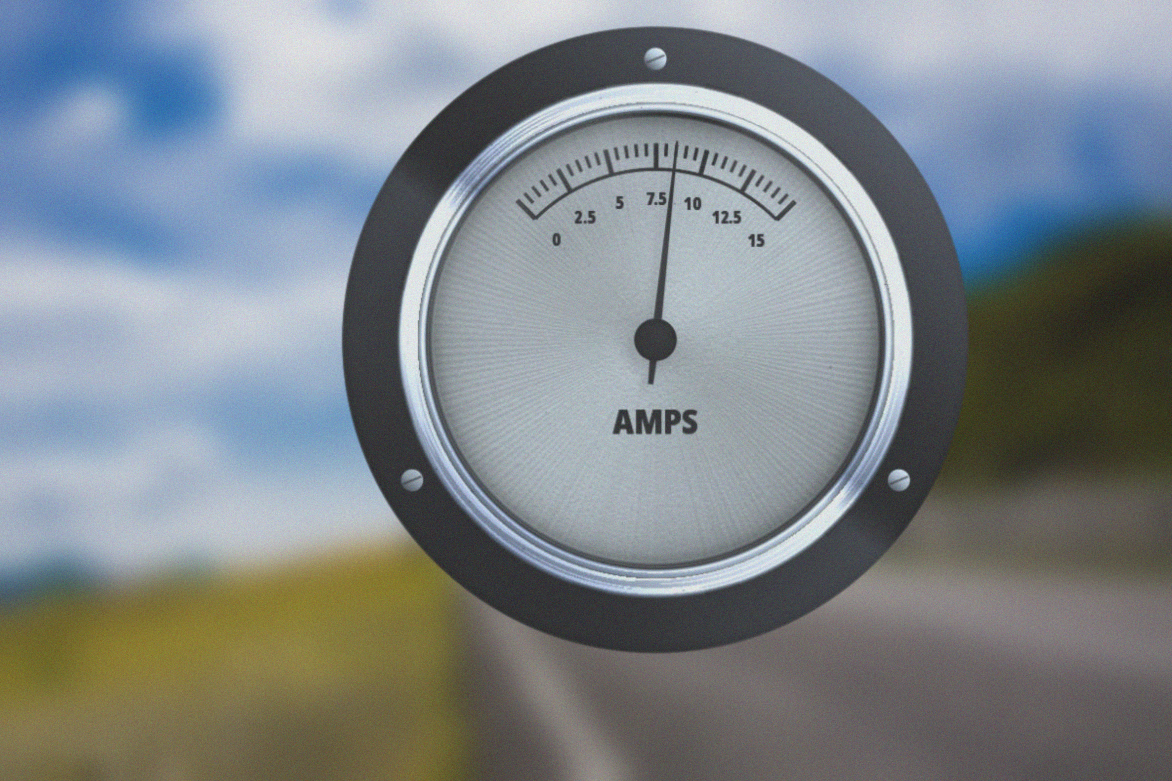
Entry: 8.5 A
